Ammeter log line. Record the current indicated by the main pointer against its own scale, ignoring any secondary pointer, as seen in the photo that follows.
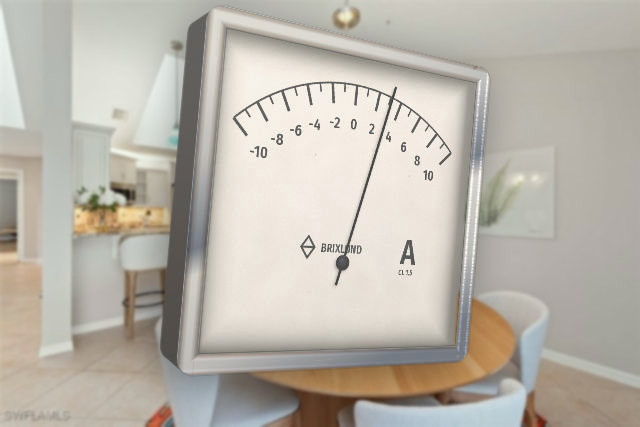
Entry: 3 A
